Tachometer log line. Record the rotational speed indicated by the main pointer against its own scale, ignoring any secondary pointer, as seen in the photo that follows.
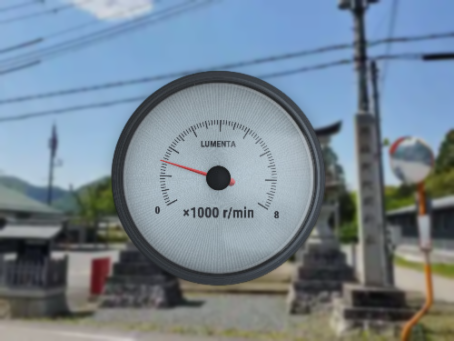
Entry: 1500 rpm
